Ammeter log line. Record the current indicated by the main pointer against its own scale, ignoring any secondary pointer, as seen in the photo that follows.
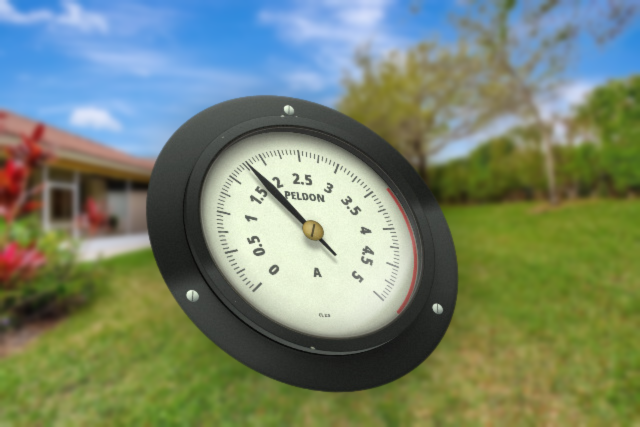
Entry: 1.75 A
